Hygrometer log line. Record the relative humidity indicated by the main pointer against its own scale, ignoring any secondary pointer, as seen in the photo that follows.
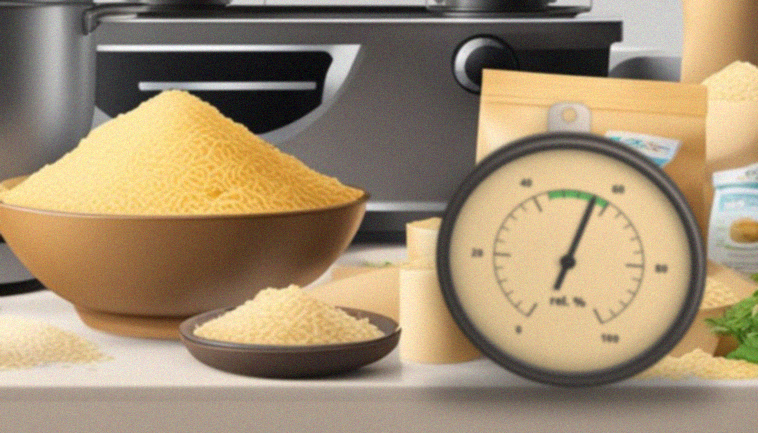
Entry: 56 %
